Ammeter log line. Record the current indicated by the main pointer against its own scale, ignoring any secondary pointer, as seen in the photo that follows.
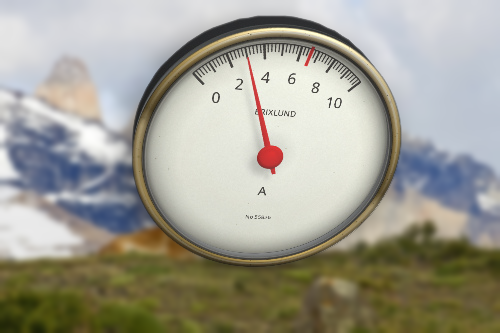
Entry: 3 A
